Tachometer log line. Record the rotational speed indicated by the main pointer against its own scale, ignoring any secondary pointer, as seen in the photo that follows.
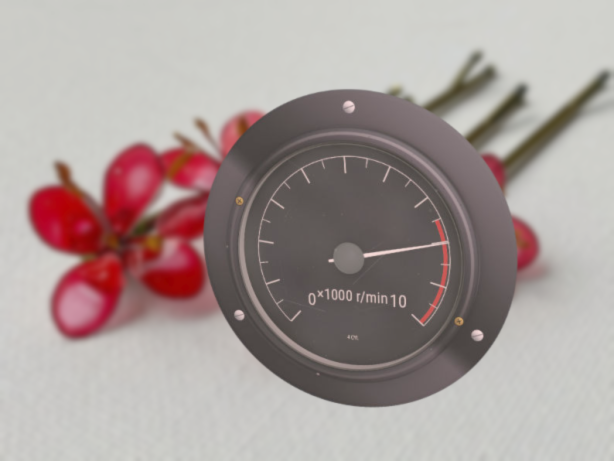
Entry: 8000 rpm
